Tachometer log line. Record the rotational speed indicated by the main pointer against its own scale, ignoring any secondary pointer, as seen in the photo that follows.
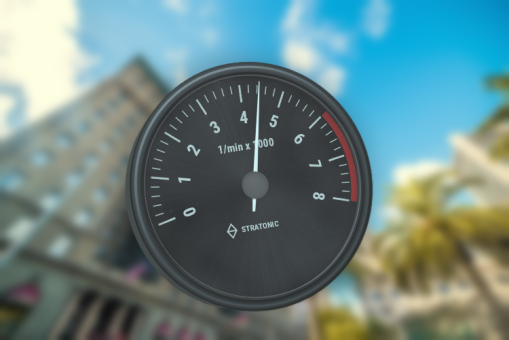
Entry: 4400 rpm
